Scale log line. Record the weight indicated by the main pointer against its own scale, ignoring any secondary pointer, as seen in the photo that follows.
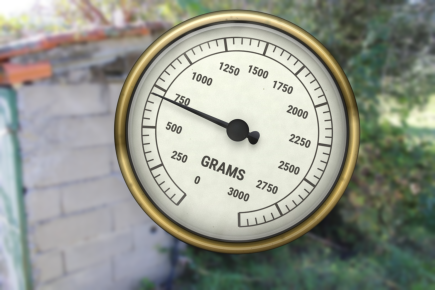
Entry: 700 g
